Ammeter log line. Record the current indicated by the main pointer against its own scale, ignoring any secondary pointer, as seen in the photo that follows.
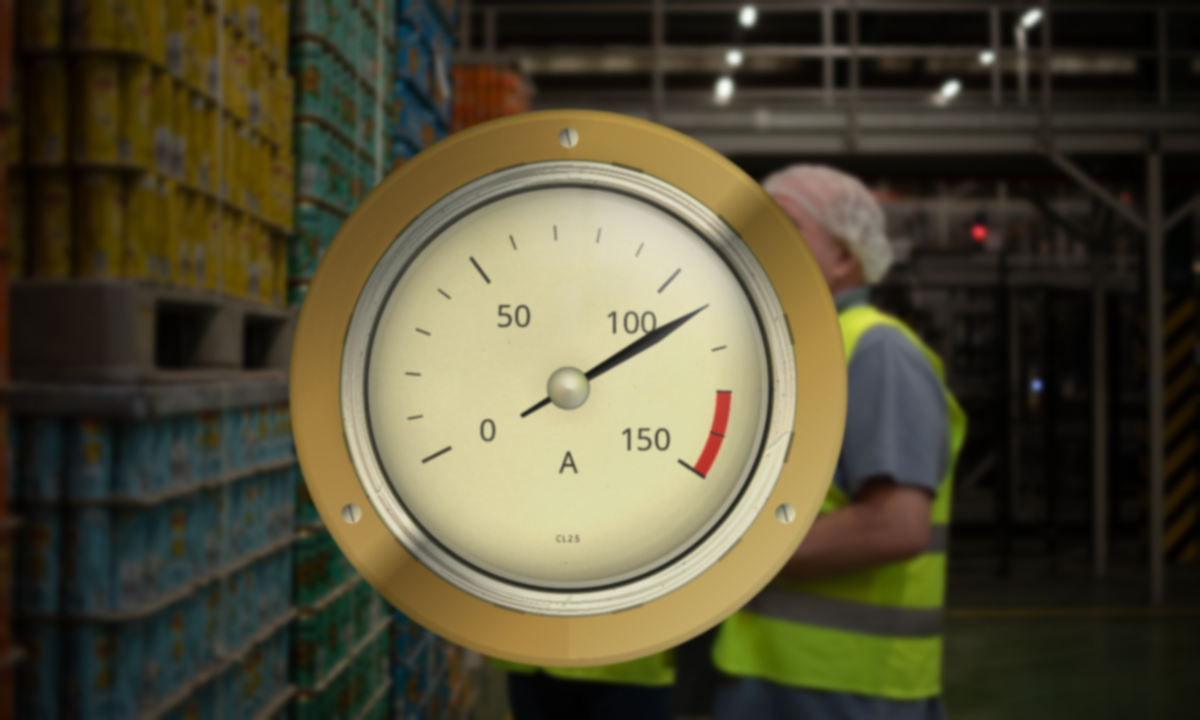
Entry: 110 A
